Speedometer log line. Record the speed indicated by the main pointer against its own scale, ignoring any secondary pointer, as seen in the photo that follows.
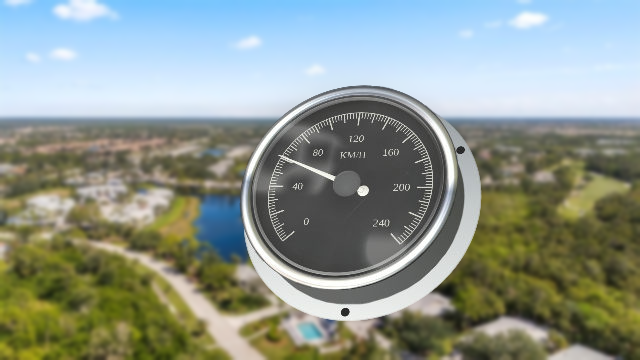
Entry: 60 km/h
